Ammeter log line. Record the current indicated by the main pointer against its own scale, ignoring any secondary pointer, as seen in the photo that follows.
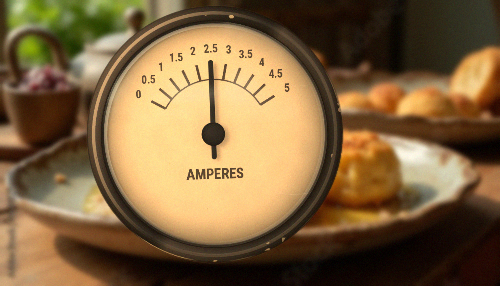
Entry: 2.5 A
